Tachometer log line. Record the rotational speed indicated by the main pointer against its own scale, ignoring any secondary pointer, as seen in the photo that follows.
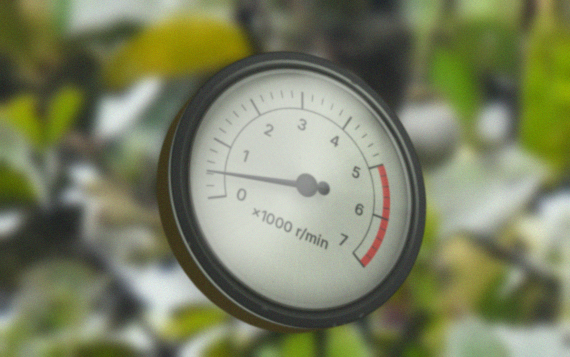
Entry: 400 rpm
